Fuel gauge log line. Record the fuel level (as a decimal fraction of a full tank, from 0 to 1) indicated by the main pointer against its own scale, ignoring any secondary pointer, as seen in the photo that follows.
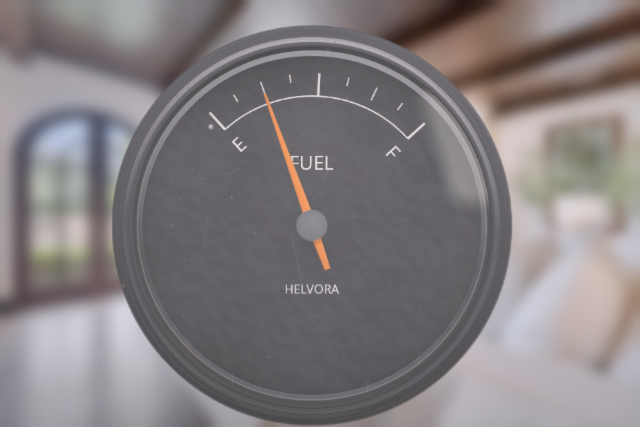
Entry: 0.25
